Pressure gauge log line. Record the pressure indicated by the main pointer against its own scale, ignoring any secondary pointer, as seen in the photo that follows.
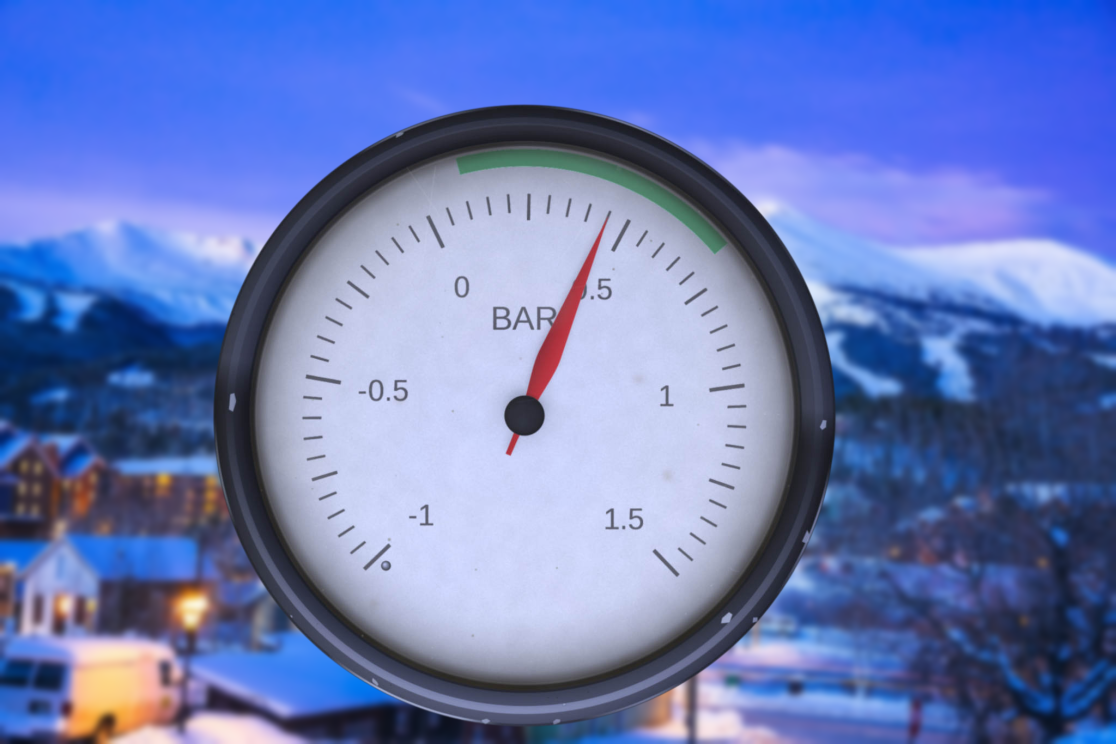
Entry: 0.45 bar
